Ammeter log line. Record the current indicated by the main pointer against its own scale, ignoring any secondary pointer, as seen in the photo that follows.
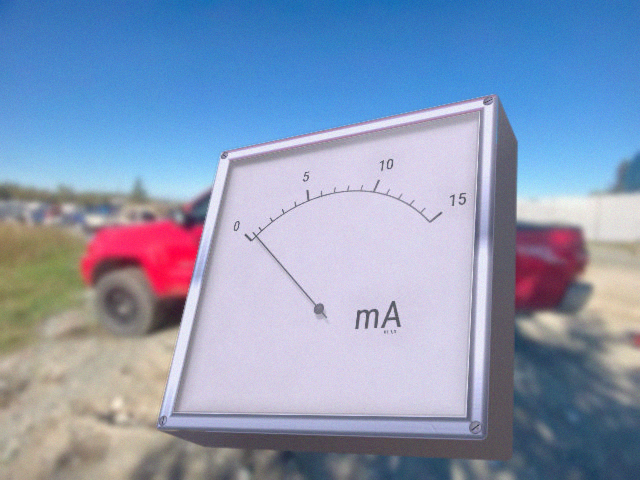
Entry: 0.5 mA
